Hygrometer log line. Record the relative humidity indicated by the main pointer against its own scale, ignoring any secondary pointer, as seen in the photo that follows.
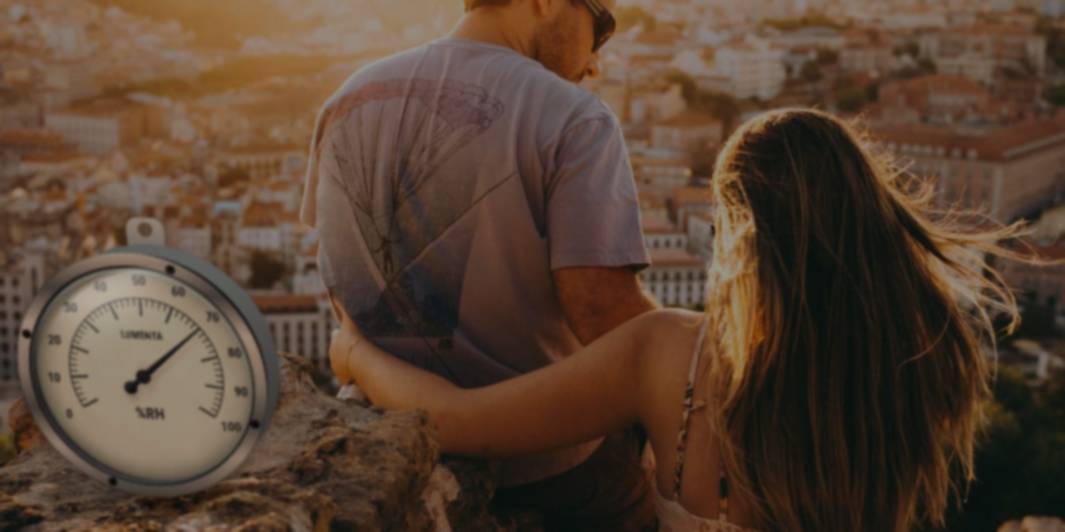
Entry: 70 %
